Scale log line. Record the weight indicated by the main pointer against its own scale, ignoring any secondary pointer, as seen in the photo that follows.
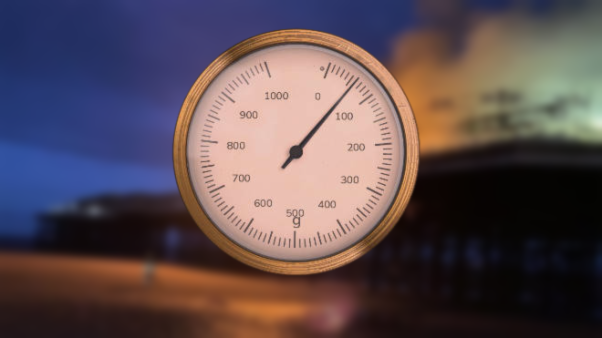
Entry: 60 g
